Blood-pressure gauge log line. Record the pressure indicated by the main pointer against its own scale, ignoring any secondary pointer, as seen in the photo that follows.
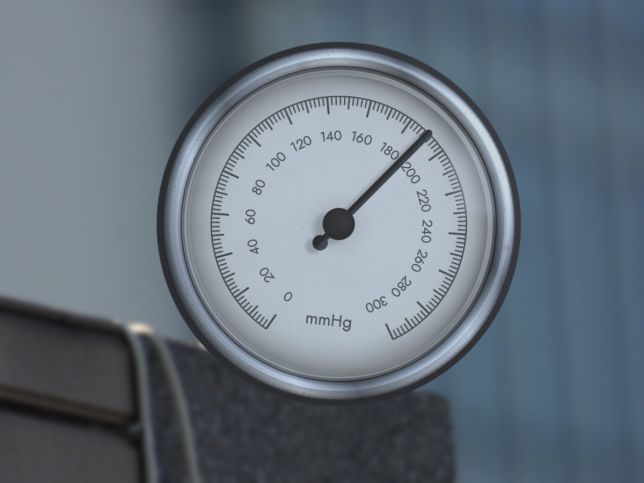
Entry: 190 mmHg
